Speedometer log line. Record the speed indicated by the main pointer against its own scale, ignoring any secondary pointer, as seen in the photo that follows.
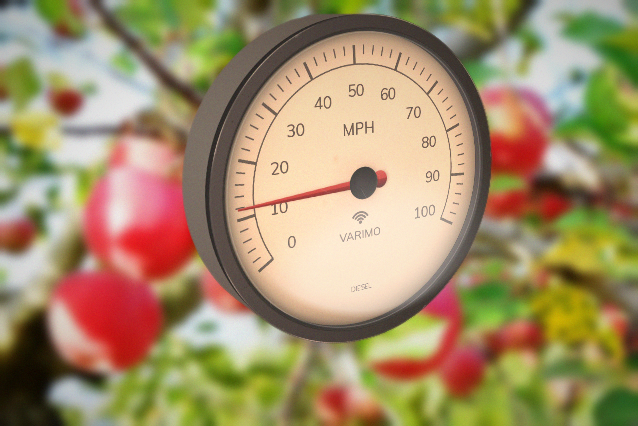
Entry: 12 mph
